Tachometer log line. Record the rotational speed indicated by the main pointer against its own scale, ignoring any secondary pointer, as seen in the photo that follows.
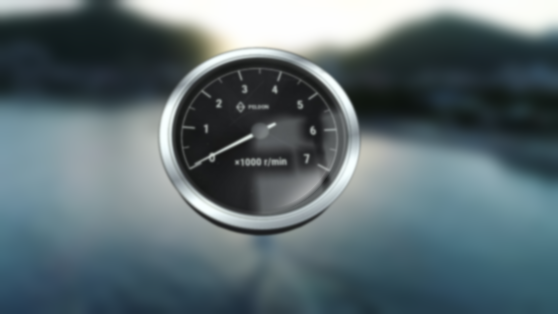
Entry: 0 rpm
